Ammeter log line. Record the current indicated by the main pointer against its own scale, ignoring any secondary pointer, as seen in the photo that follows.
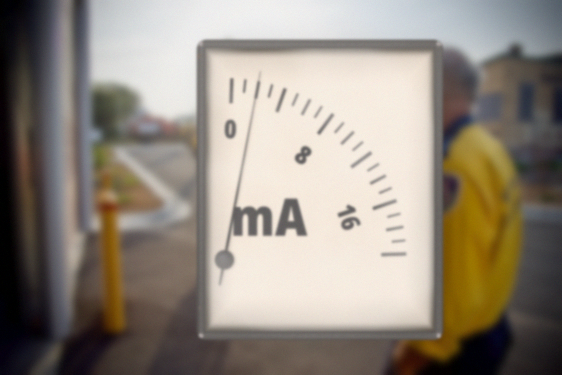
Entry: 2 mA
